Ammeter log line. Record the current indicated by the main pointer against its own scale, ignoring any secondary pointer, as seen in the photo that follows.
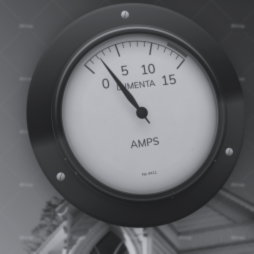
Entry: 2 A
